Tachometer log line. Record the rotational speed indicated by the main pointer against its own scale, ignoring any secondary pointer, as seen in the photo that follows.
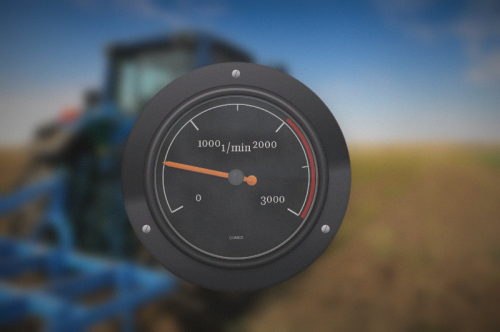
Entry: 500 rpm
